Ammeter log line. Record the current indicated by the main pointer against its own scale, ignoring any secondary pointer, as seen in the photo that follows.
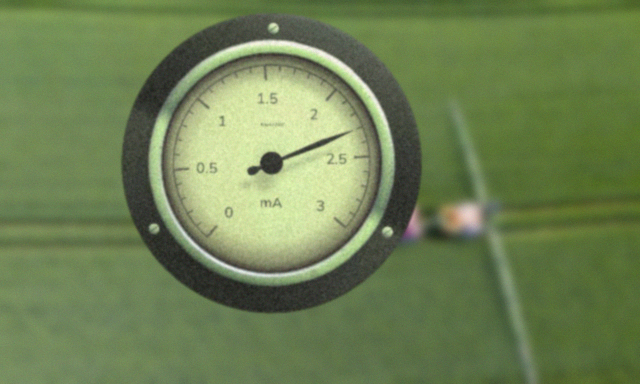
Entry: 2.3 mA
